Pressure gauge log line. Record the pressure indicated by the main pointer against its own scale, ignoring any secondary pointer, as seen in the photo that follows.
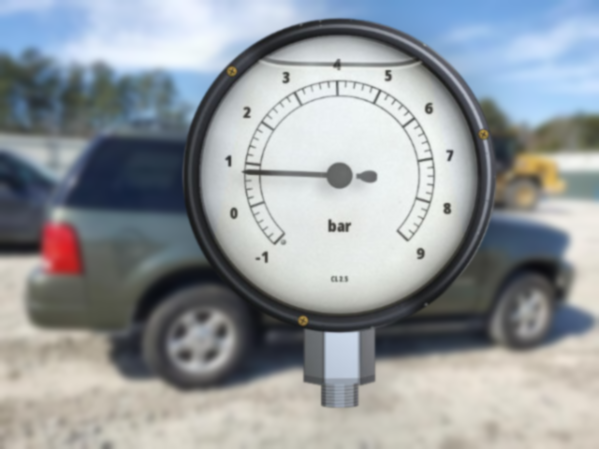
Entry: 0.8 bar
